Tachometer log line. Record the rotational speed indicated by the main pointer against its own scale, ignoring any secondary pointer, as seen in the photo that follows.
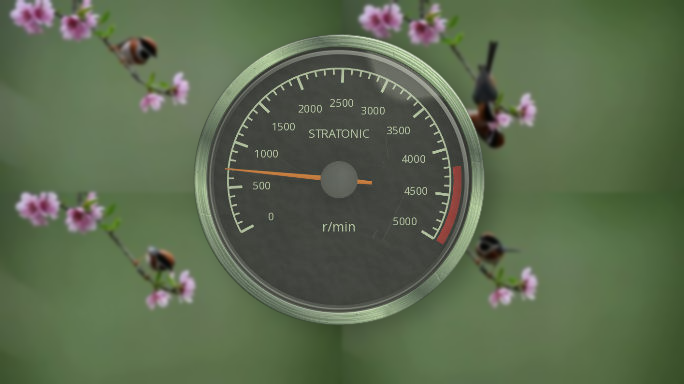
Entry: 700 rpm
